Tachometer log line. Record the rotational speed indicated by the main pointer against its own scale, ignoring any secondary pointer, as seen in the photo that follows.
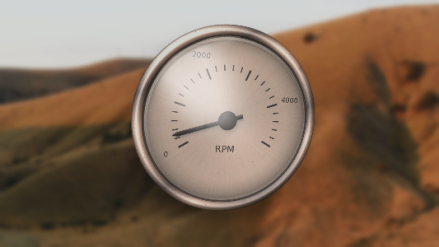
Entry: 300 rpm
